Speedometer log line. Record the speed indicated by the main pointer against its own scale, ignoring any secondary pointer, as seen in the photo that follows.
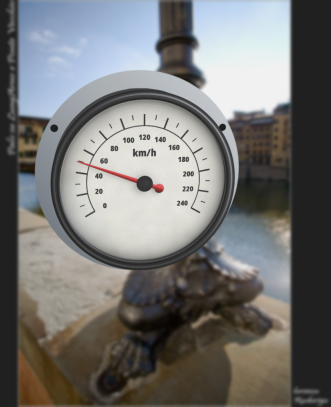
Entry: 50 km/h
